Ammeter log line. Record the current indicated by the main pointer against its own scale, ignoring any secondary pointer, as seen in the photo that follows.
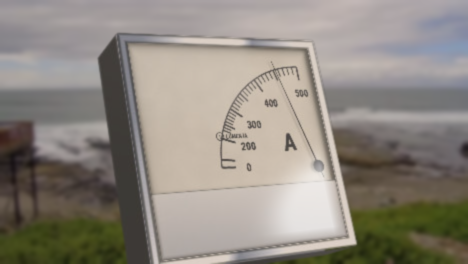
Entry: 450 A
